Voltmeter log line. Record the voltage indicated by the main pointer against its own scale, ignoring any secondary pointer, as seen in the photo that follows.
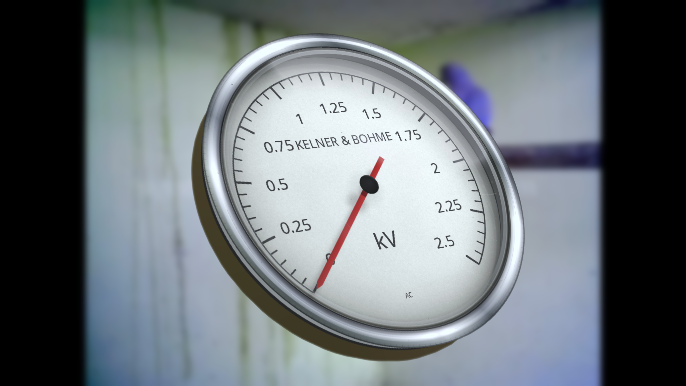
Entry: 0 kV
